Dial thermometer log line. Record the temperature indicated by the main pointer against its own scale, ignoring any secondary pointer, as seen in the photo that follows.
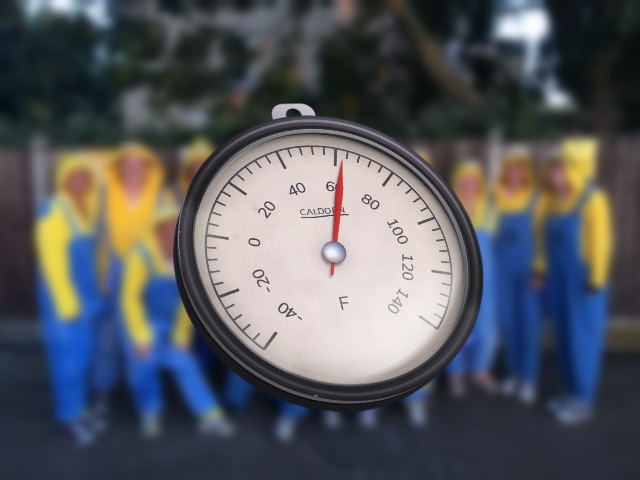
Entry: 62 °F
